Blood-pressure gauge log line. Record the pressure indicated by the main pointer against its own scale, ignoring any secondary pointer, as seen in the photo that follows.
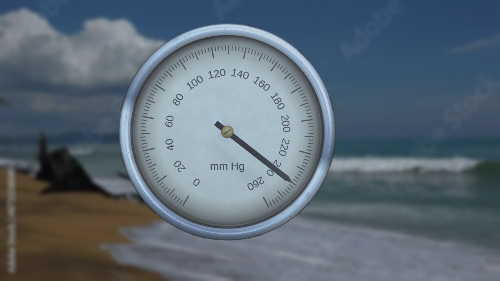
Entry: 240 mmHg
